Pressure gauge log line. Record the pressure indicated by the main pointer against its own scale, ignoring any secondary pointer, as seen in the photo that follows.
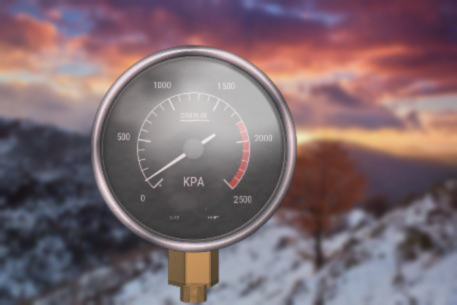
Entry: 100 kPa
